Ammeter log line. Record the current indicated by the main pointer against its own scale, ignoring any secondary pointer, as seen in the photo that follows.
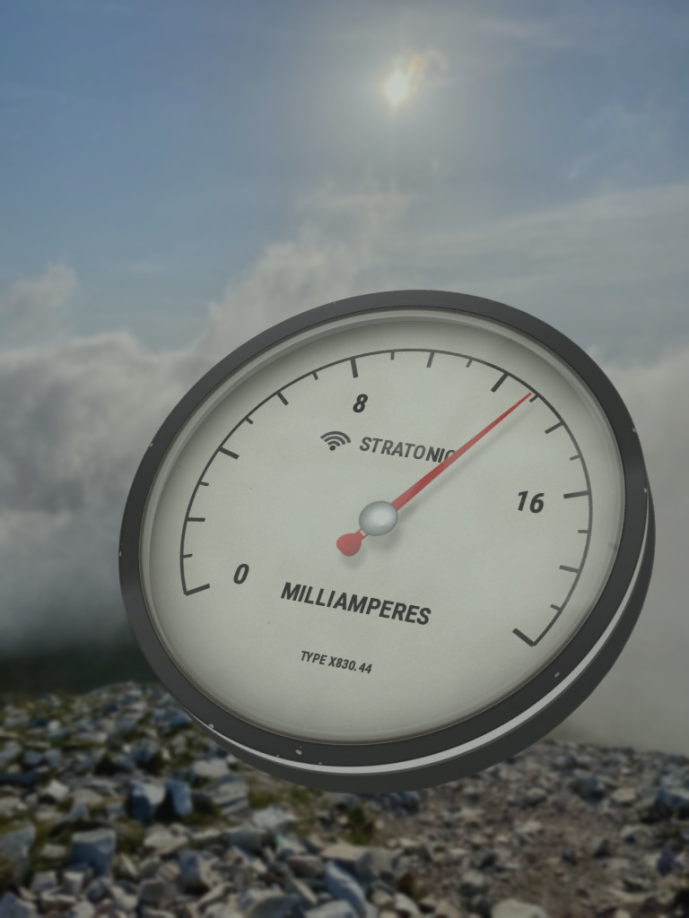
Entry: 13 mA
